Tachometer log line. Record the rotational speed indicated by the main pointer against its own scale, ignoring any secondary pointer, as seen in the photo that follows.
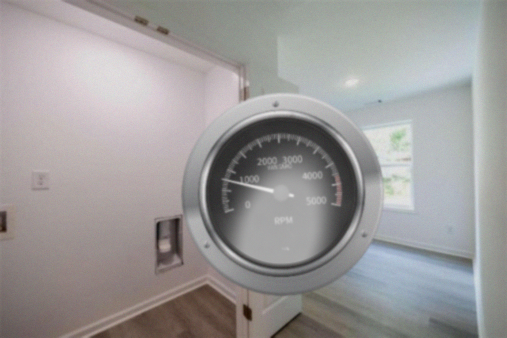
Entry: 750 rpm
